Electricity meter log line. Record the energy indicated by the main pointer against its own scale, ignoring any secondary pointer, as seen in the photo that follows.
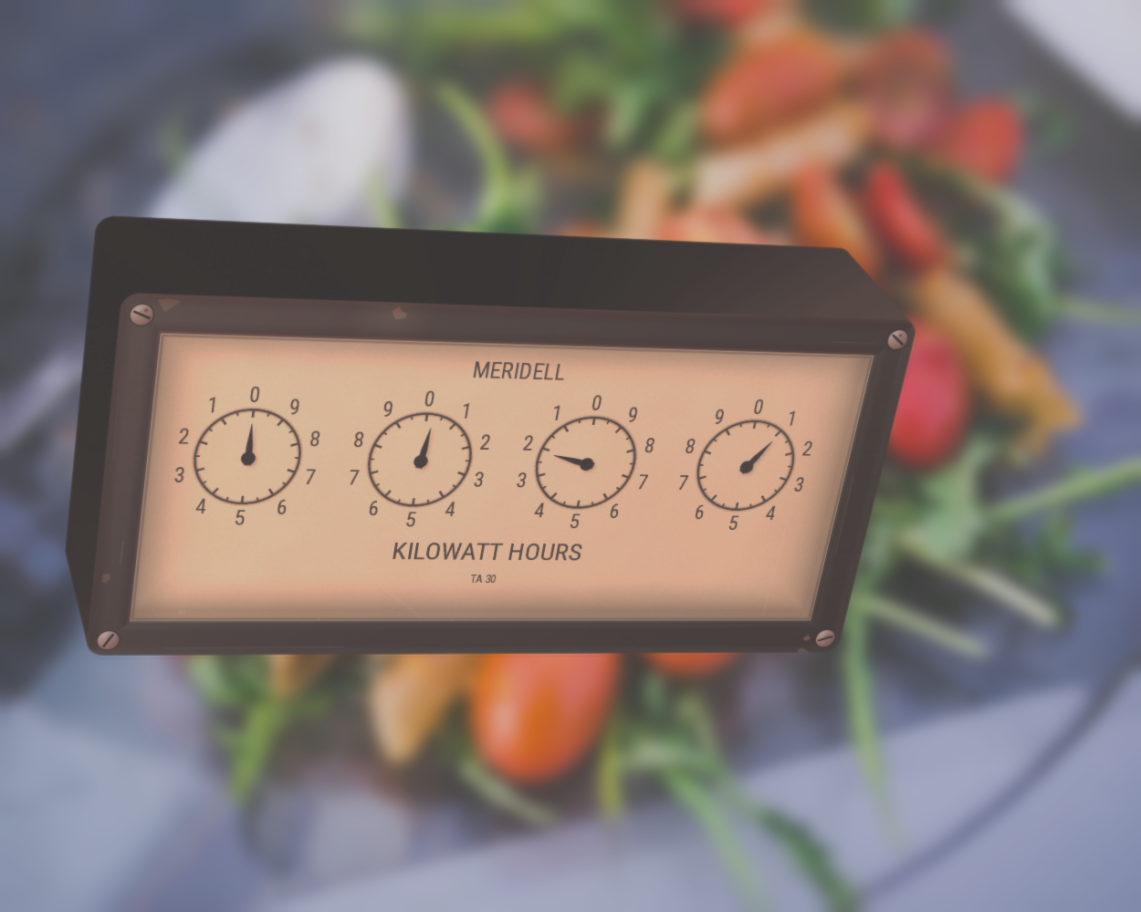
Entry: 21 kWh
